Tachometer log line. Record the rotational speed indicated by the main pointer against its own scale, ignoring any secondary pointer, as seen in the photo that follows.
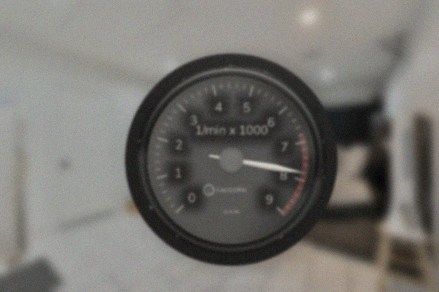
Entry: 7800 rpm
